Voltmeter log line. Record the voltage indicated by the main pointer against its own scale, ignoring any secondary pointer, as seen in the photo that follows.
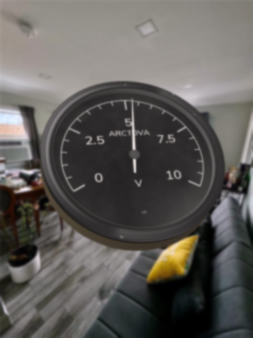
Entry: 5.25 V
